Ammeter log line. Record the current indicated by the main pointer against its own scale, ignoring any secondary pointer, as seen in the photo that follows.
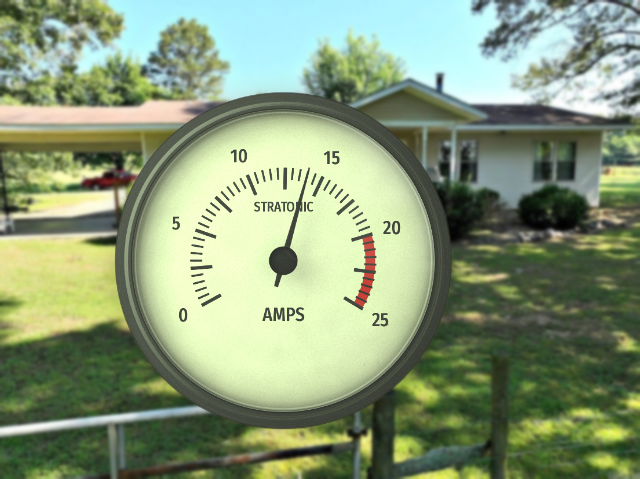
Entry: 14 A
